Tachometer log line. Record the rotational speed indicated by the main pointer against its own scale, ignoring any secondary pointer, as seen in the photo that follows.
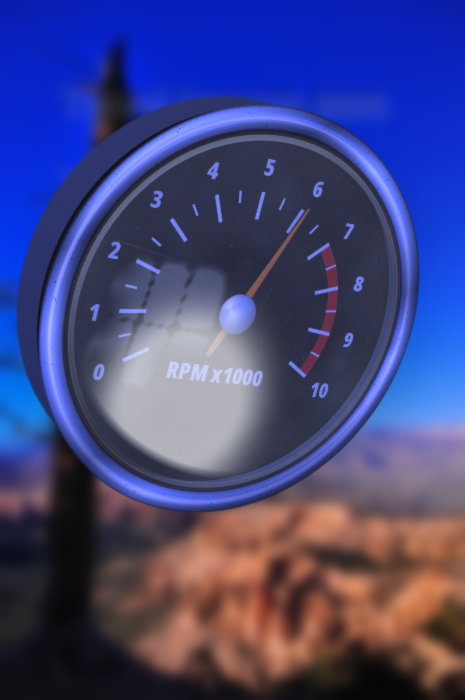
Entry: 6000 rpm
